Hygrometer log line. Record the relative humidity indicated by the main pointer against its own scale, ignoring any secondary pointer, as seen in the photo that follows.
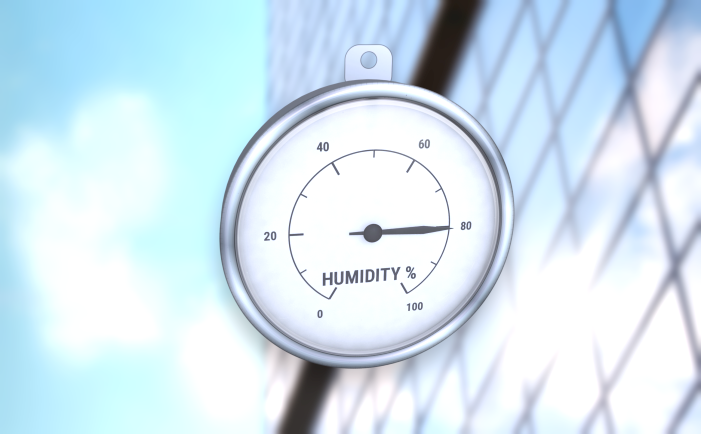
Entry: 80 %
